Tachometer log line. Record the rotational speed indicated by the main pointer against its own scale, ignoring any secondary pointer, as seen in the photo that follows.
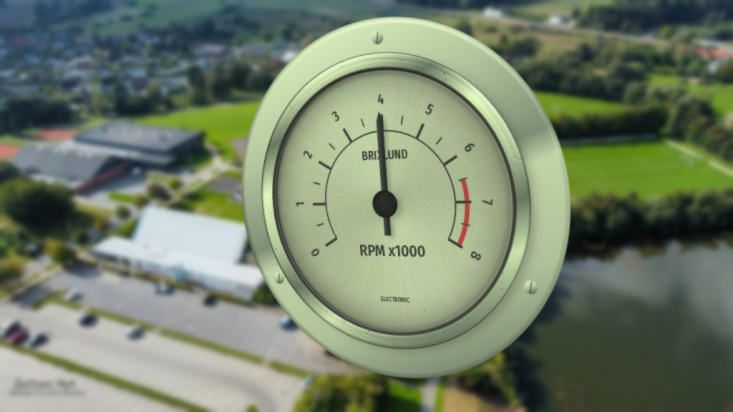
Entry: 4000 rpm
